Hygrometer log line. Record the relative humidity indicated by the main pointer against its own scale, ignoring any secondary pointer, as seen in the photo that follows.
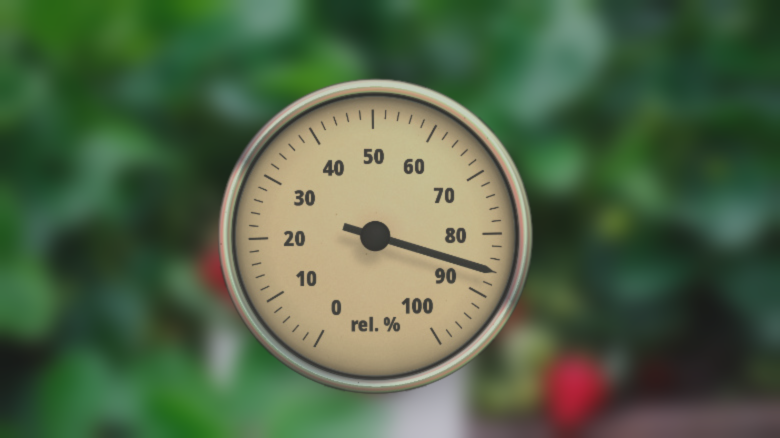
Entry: 86 %
